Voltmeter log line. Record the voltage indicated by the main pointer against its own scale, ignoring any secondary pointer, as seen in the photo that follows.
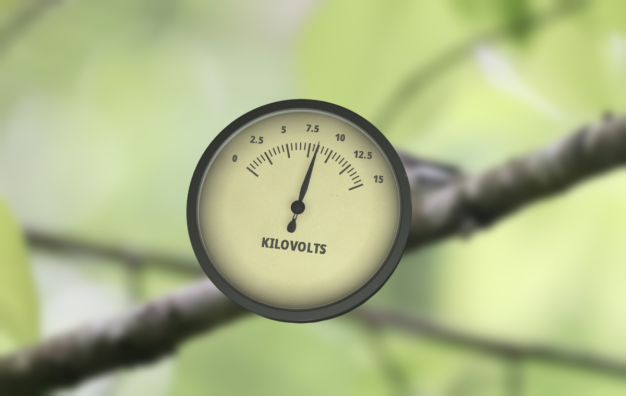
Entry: 8.5 kV
